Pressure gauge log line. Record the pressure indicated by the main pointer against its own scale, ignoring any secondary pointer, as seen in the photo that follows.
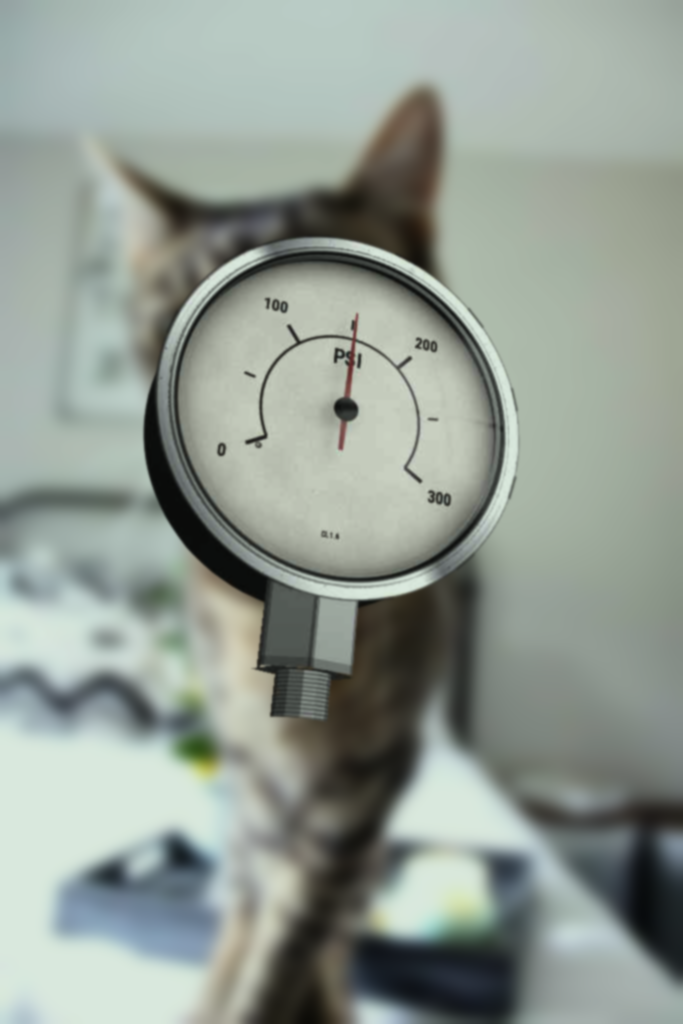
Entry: 150 psi
